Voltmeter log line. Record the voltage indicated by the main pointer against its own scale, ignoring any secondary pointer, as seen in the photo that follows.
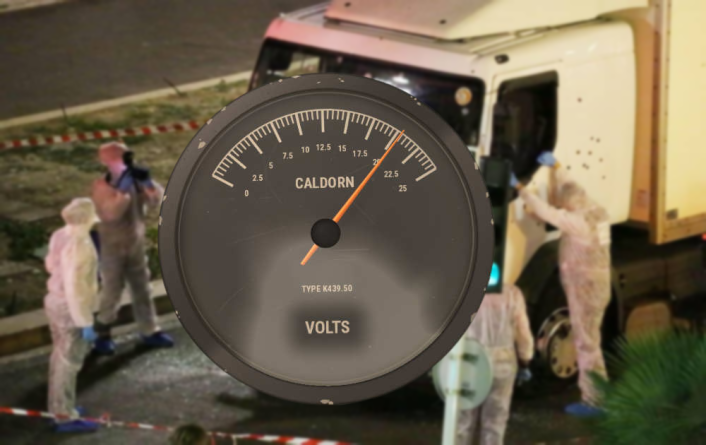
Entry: 20.5 V
